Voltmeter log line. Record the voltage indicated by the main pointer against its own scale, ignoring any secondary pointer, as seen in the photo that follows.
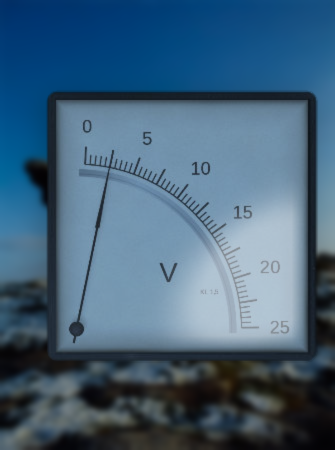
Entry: 2.5 V
